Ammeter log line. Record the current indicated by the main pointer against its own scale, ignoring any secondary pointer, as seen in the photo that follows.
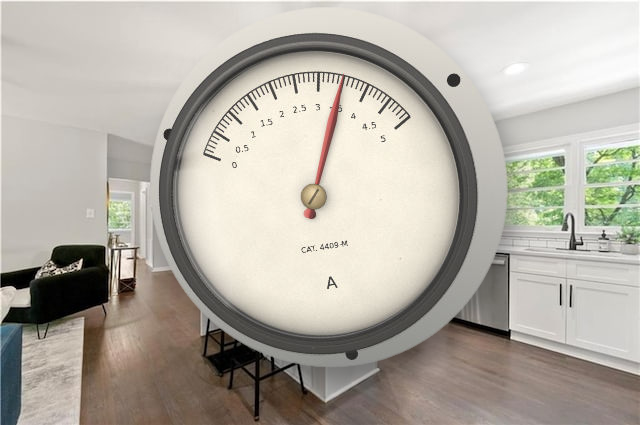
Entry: 3.5 A
